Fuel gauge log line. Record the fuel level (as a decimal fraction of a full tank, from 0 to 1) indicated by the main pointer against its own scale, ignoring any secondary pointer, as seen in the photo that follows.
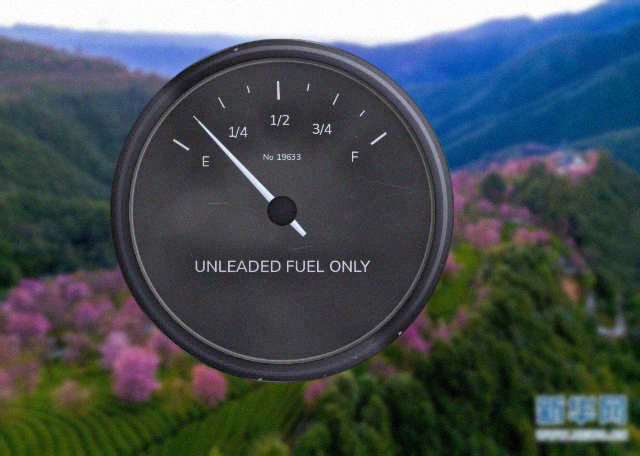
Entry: 0.125
